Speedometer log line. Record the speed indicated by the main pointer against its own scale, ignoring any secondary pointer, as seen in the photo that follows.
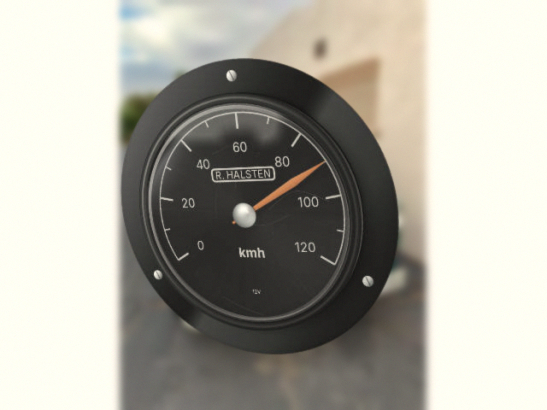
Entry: 90 km/h
